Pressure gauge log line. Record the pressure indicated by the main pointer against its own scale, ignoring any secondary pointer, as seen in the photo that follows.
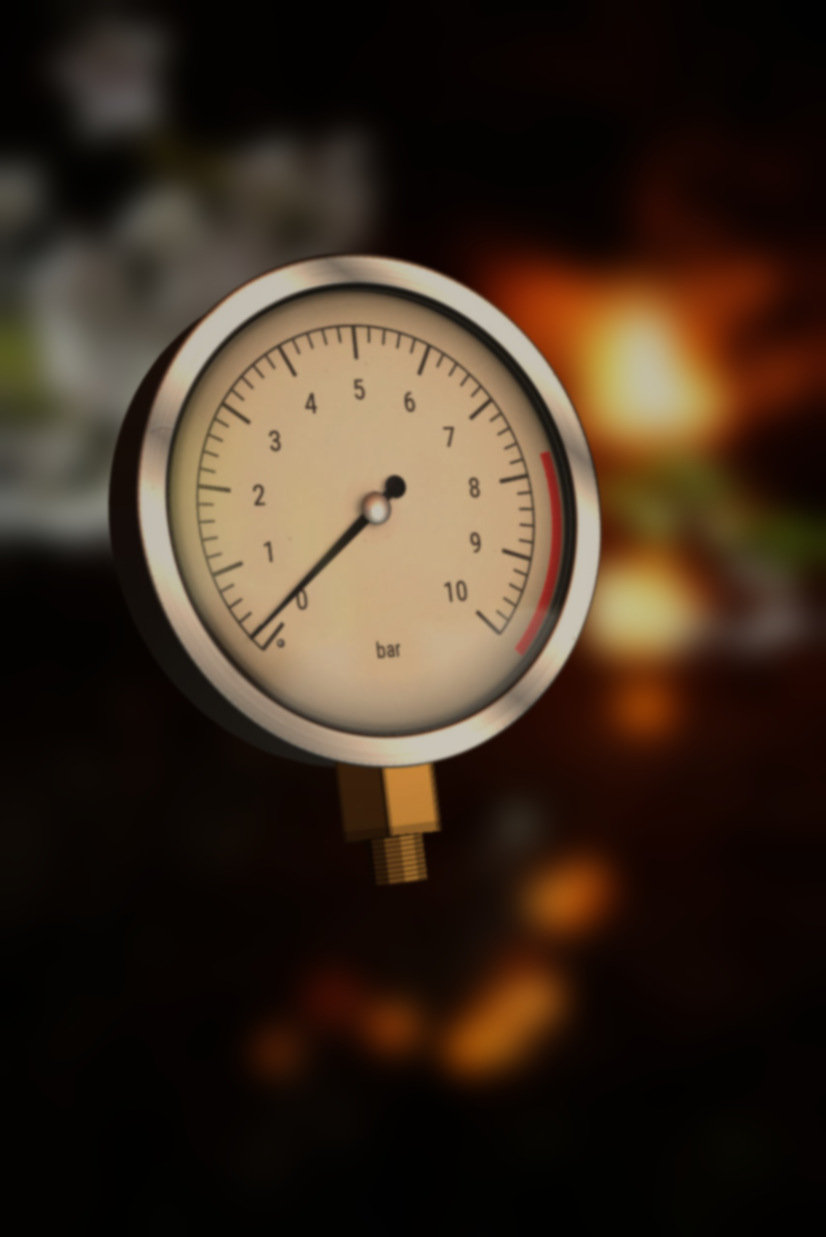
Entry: 0.2 bar
